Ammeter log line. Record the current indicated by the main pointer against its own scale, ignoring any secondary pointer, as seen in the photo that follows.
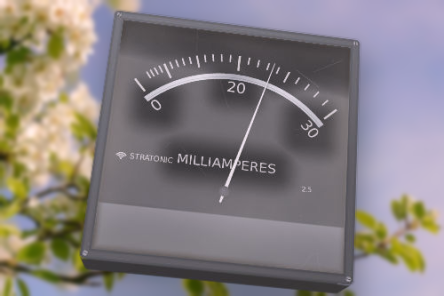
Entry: 23.5 mA
